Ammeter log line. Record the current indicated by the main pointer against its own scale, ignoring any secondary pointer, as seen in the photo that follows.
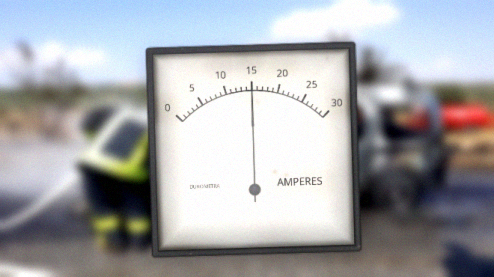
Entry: 15 A
